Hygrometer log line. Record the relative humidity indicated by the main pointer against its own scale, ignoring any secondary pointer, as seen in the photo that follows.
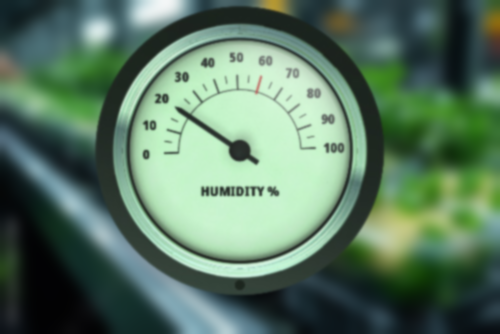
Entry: 20 %
